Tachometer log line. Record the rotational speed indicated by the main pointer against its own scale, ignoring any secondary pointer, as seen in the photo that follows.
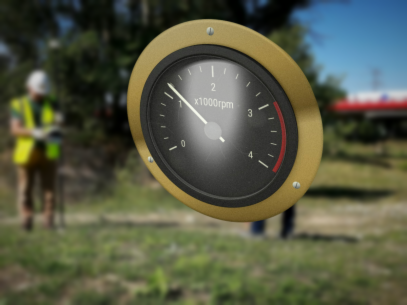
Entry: 1200 rpm
